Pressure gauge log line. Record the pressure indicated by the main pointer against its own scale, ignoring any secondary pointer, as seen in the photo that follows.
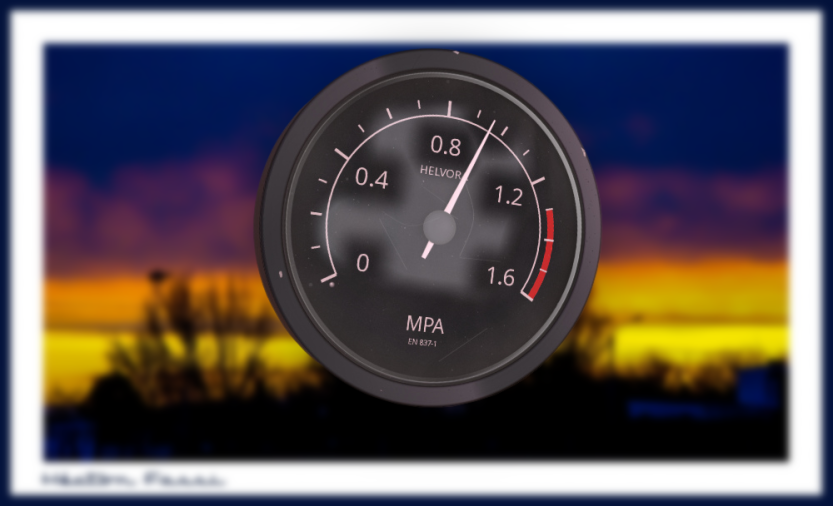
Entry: 0.95 MPa
